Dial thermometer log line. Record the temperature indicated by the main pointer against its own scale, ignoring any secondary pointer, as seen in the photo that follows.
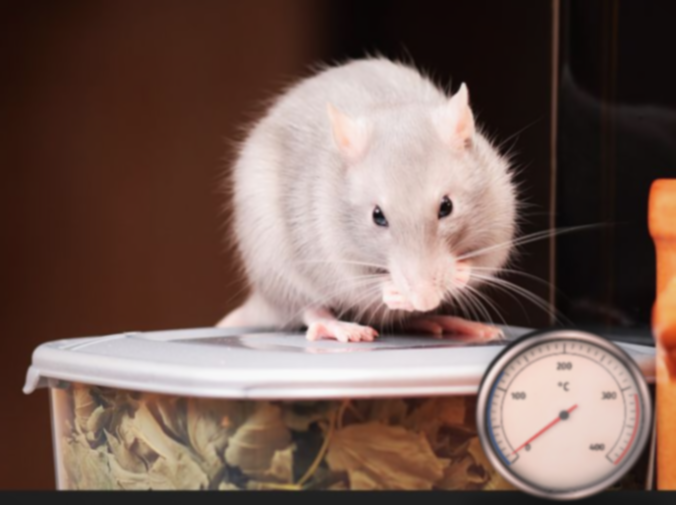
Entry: 10 °C
